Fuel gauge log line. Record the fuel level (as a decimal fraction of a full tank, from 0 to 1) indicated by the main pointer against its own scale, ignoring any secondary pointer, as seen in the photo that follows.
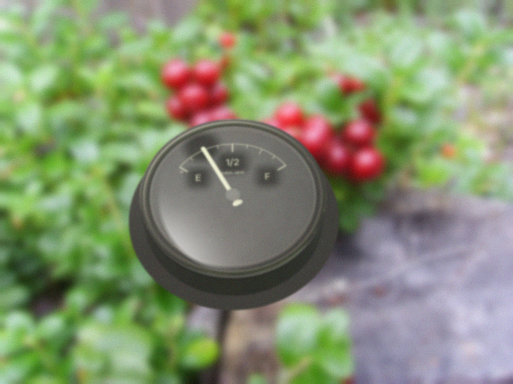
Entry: 0.25
